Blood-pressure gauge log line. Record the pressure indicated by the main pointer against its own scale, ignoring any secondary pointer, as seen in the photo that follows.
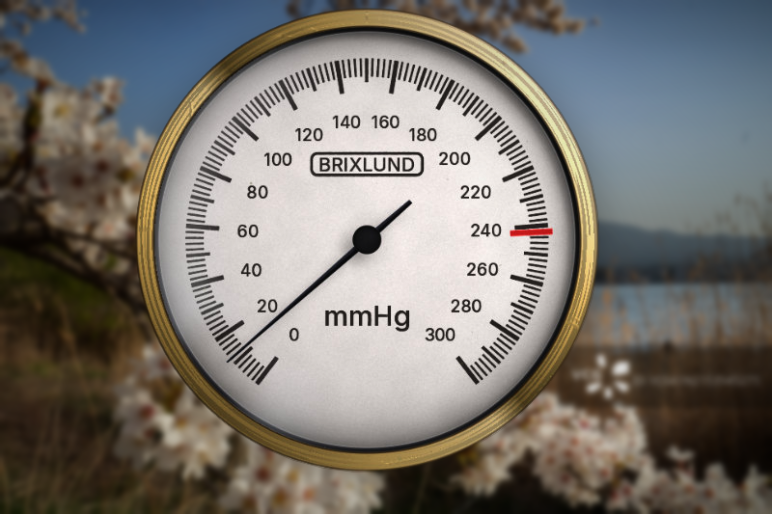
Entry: 12 mmHg
